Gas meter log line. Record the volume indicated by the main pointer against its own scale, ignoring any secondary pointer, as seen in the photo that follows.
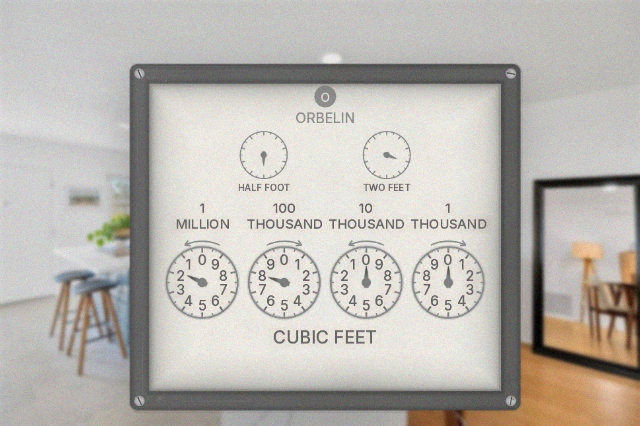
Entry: 180000 ft³
